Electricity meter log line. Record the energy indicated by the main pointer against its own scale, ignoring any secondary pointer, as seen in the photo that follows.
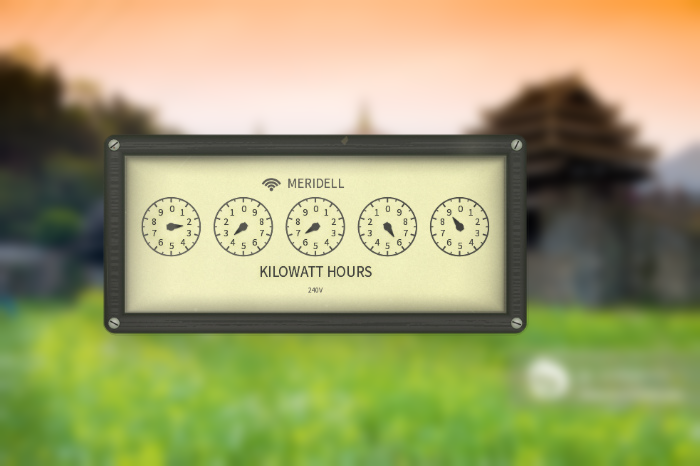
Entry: 23659 kWh
